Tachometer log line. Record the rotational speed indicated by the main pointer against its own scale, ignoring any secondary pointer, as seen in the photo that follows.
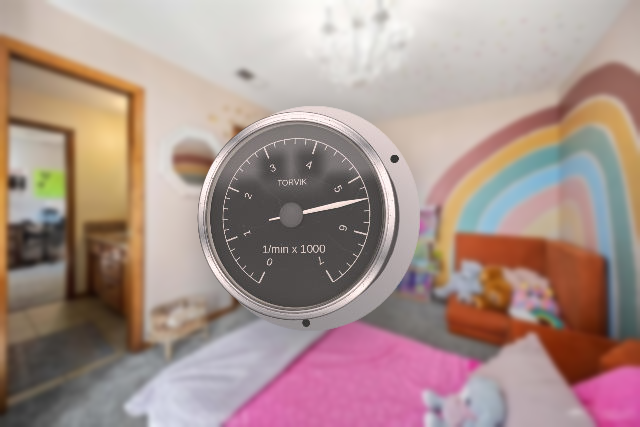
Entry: 5400 rpm
